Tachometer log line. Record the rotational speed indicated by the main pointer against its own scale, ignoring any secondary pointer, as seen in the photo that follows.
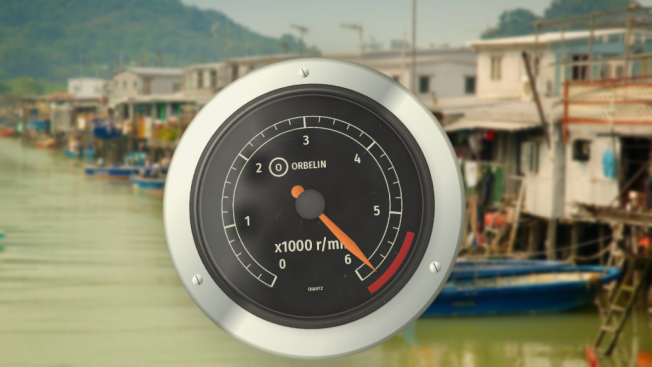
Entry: 5800 rpm
